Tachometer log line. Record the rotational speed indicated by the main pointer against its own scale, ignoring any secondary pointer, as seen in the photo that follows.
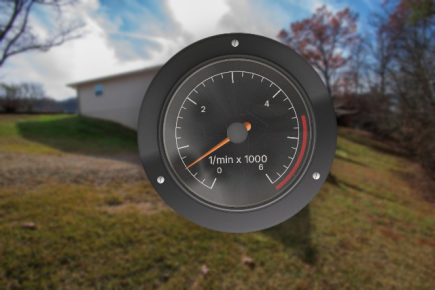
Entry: 600 rpm
